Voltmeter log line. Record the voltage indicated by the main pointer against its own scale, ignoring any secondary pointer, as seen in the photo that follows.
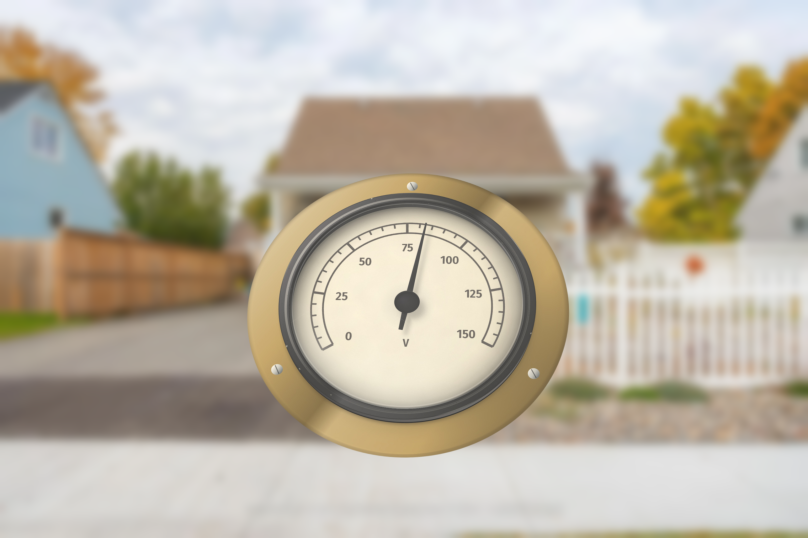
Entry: 82.5 V
